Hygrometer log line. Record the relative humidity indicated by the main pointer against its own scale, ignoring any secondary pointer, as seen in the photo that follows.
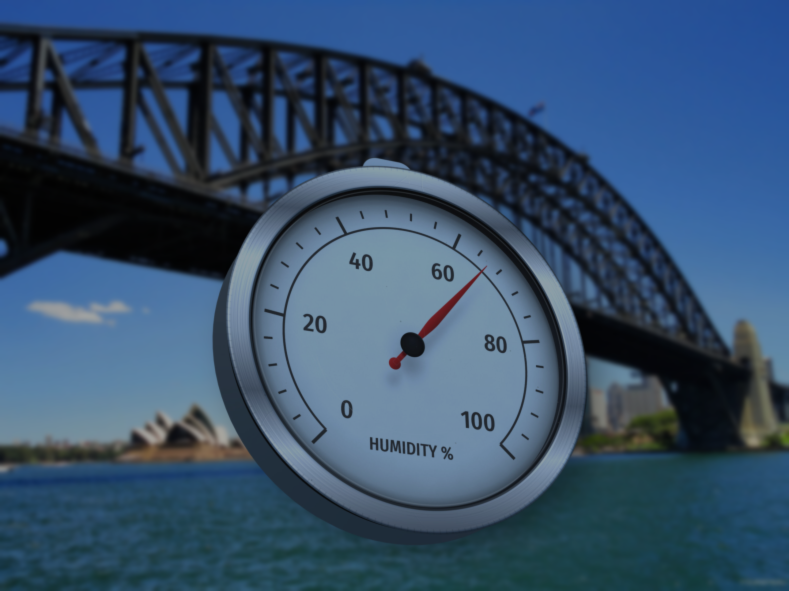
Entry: 66 %
